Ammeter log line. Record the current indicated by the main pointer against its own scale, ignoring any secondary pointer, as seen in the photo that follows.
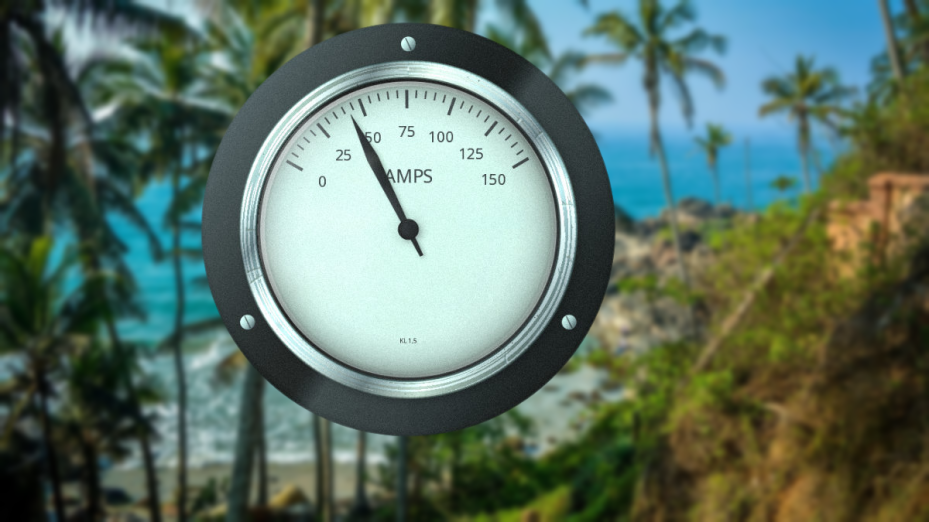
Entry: 42.5 A
